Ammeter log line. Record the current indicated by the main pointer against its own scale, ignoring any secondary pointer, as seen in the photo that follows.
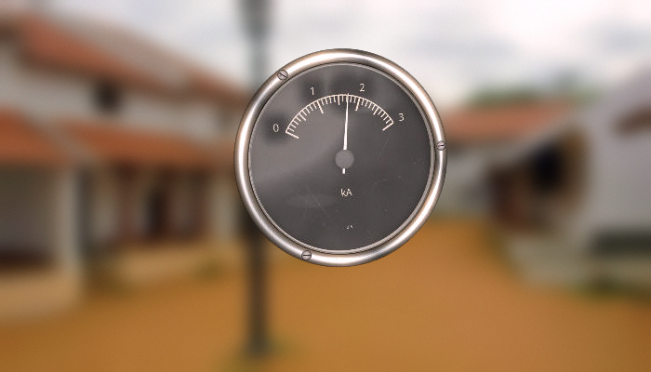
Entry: 1.7 kA
